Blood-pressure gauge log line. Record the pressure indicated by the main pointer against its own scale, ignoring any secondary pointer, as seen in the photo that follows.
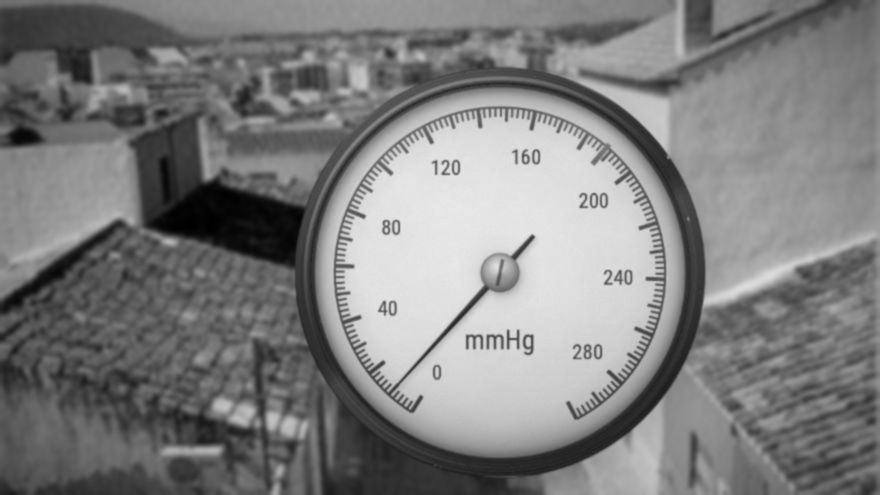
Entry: 10 mmHg
